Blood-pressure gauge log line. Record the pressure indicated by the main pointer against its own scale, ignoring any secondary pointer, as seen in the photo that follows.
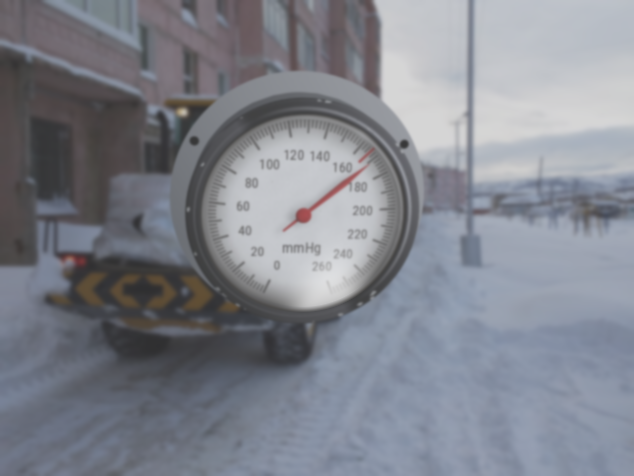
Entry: 170 mmHg
